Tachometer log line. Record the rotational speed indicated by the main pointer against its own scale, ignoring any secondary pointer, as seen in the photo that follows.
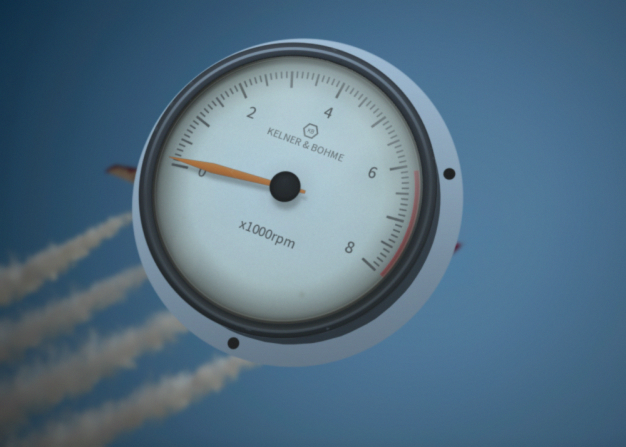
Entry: 100 rpm
